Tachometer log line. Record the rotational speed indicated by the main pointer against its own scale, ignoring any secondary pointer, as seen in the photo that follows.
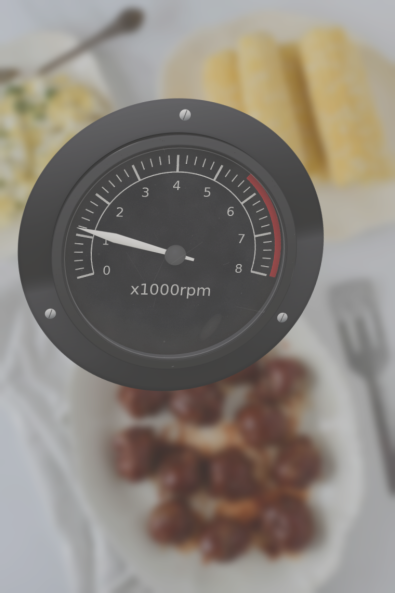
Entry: 1200 rpm
